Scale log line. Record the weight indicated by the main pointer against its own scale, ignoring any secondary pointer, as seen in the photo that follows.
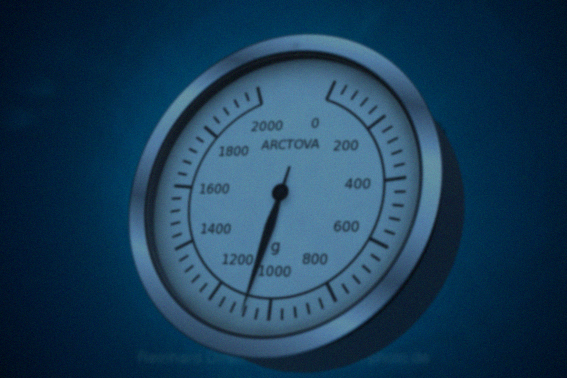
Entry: 1080 g
